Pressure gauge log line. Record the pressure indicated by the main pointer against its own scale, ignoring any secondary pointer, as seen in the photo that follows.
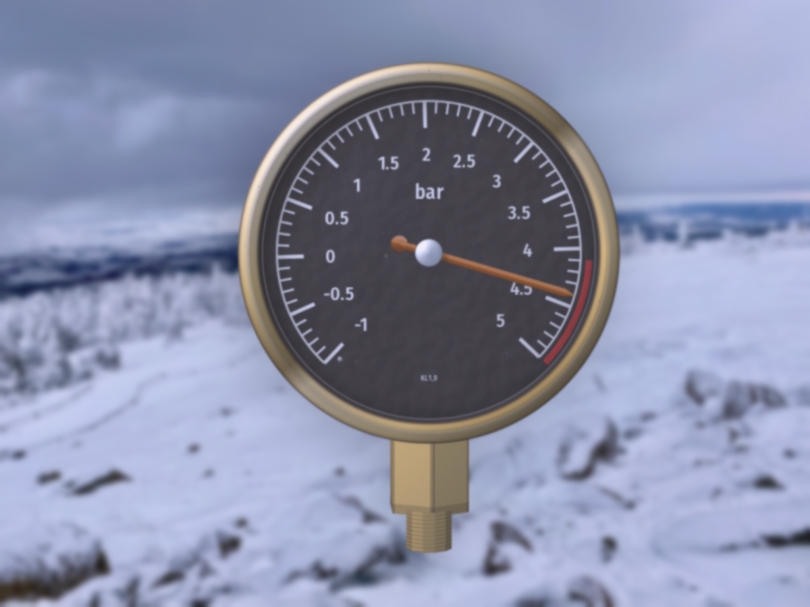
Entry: 4.4 bar
